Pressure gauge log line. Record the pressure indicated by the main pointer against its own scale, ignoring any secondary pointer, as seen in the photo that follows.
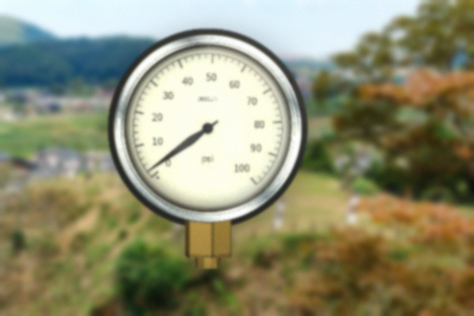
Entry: 2 psi
